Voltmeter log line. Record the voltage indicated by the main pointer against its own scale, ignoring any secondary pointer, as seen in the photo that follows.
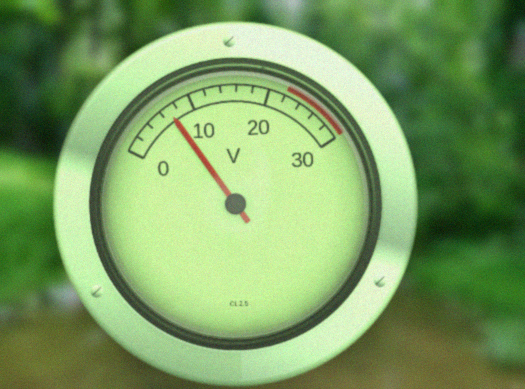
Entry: 7 V
